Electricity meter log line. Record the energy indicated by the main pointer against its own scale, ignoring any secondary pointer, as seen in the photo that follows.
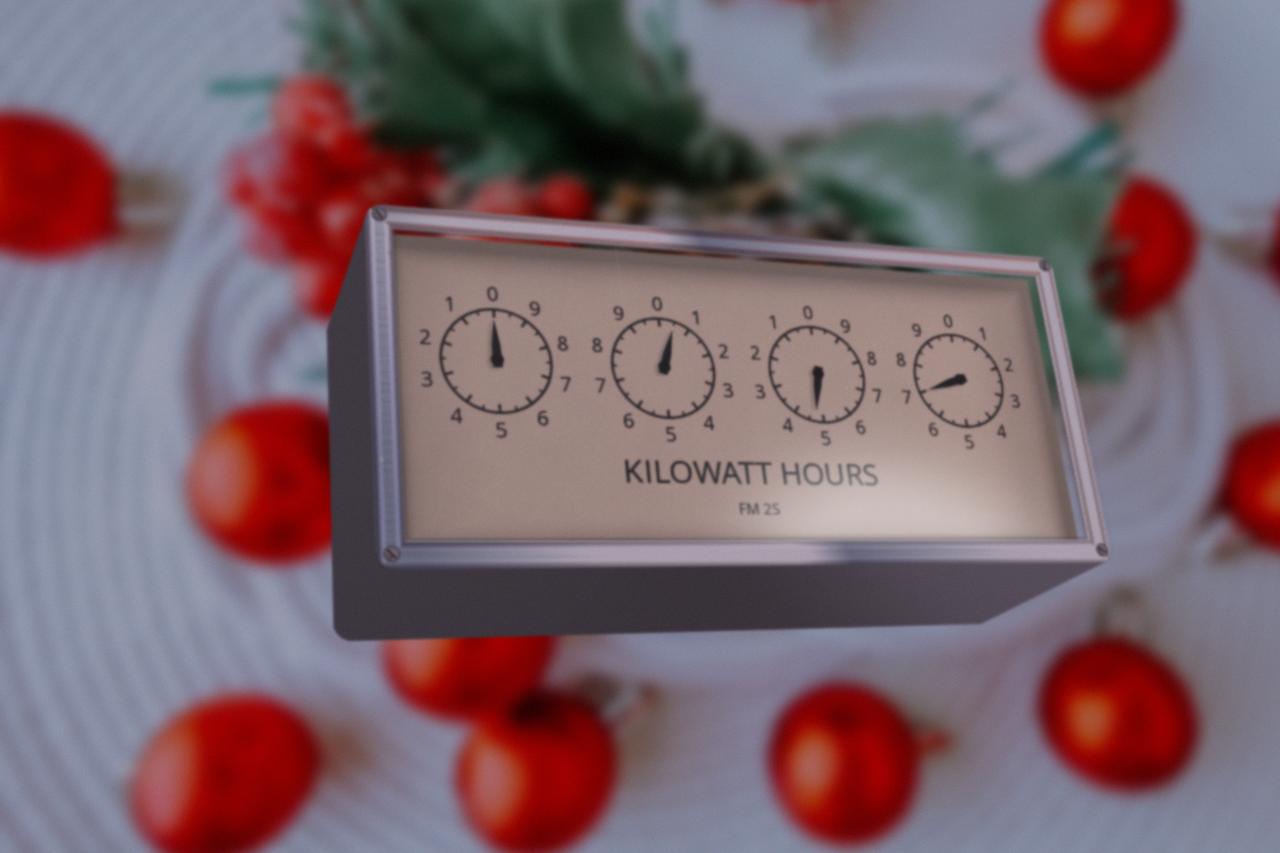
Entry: 47 kWh
